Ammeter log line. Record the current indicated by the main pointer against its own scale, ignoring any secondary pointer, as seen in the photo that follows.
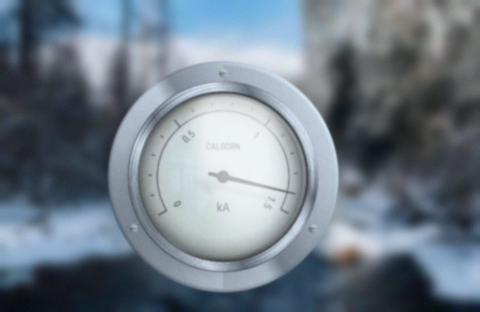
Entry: 1.4 kA
